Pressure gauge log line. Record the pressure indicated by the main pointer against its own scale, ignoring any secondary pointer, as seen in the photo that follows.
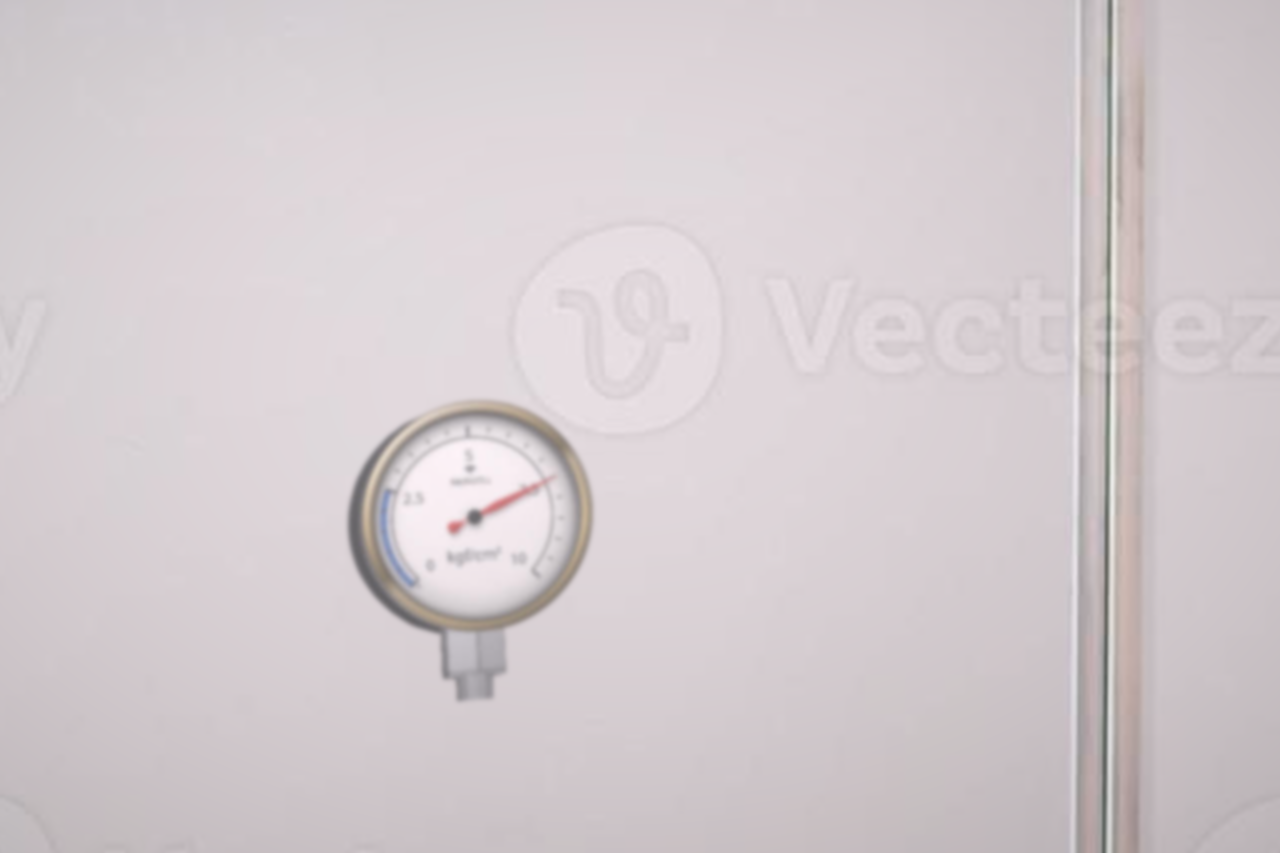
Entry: 7.5 kg/cm²
